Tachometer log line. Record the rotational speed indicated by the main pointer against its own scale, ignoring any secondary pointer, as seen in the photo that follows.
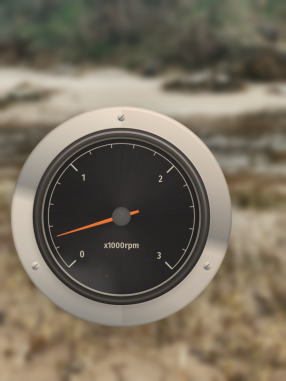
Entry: 300 rpm
